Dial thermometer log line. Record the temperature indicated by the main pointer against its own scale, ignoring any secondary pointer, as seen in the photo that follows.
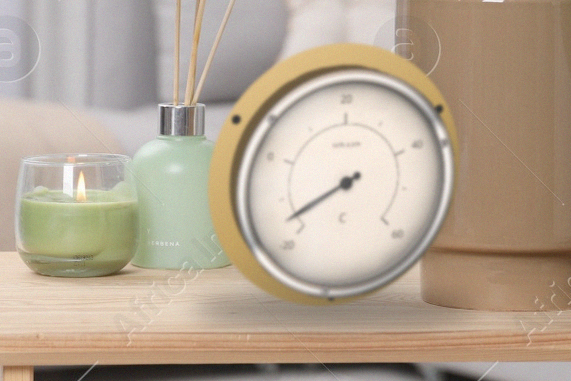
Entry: -15 °C
